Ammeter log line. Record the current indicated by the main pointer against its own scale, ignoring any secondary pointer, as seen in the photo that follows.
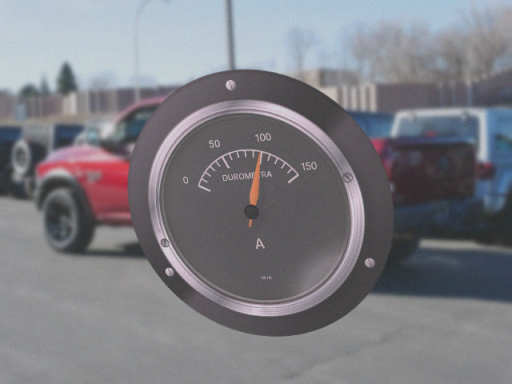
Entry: 100 A
